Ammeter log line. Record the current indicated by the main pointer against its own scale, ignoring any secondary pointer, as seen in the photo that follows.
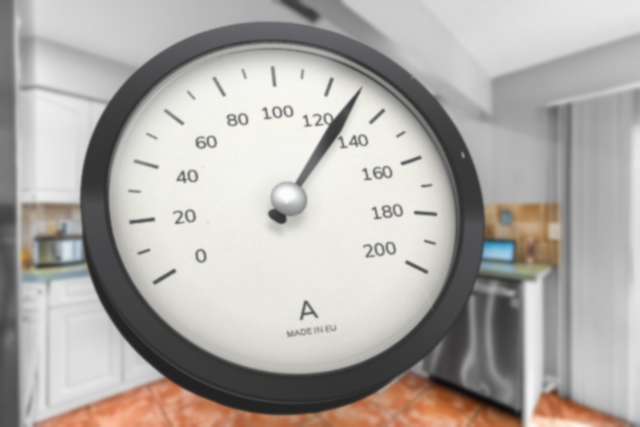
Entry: 130 A
